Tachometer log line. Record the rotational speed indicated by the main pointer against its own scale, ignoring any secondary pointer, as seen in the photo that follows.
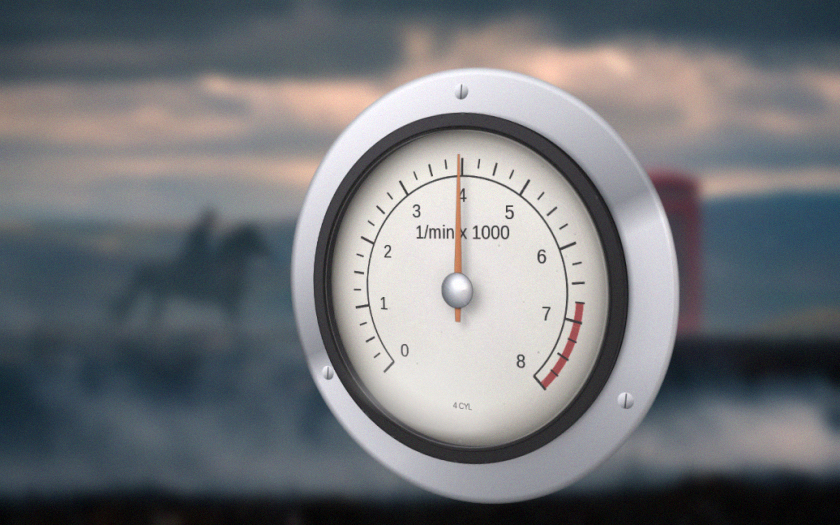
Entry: 4000 rpm
